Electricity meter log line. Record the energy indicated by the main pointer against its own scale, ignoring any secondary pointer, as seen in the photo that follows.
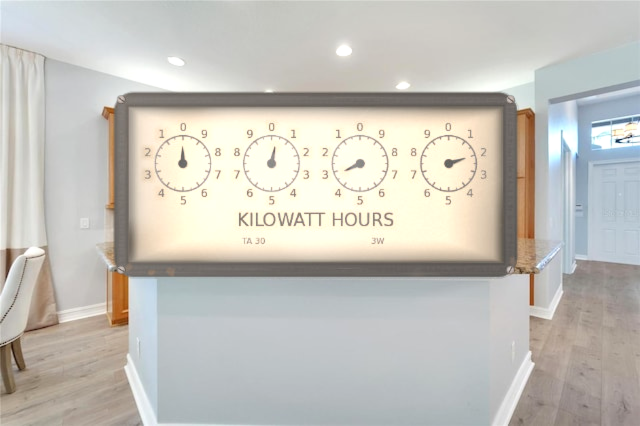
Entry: 32 kWh
